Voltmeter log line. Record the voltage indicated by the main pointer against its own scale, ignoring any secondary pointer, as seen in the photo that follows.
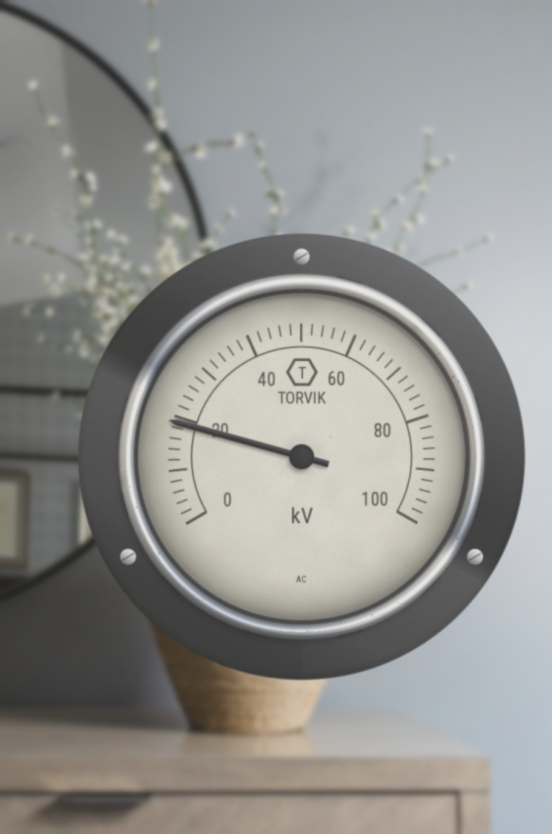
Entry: 19 kV
